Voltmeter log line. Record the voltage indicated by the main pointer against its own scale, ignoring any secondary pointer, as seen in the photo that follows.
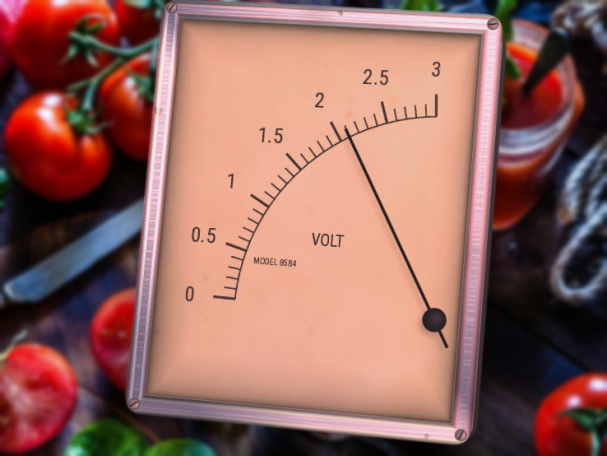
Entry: 2.1 V
